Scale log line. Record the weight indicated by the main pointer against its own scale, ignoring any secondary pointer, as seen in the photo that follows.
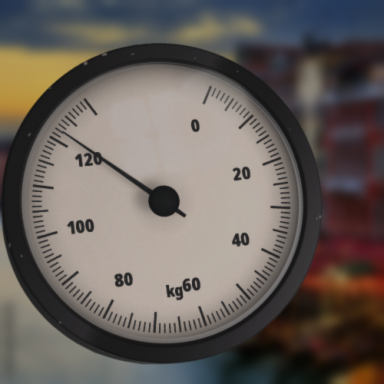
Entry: 122 kg
